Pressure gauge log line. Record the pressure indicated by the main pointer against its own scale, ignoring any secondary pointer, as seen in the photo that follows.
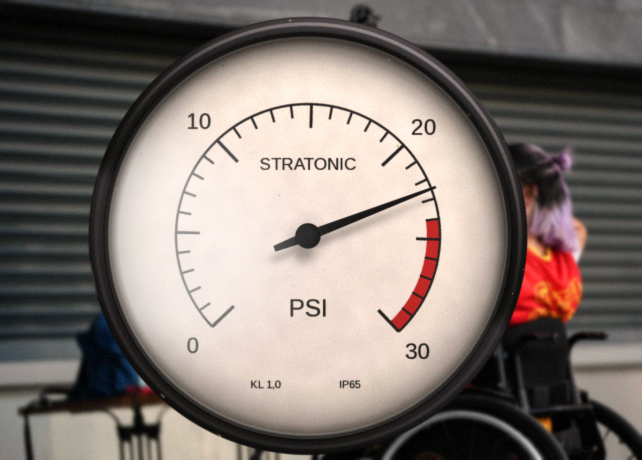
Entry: 22.5 psi
